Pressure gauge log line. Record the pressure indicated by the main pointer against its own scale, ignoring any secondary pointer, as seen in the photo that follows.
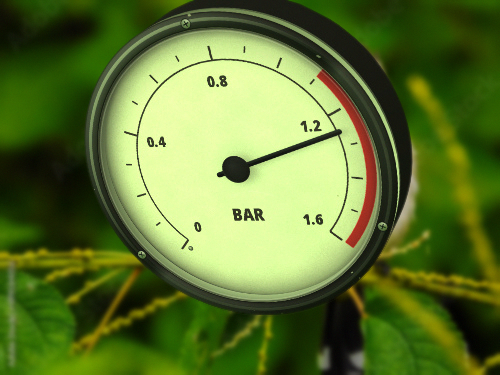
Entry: 1.25 bar
